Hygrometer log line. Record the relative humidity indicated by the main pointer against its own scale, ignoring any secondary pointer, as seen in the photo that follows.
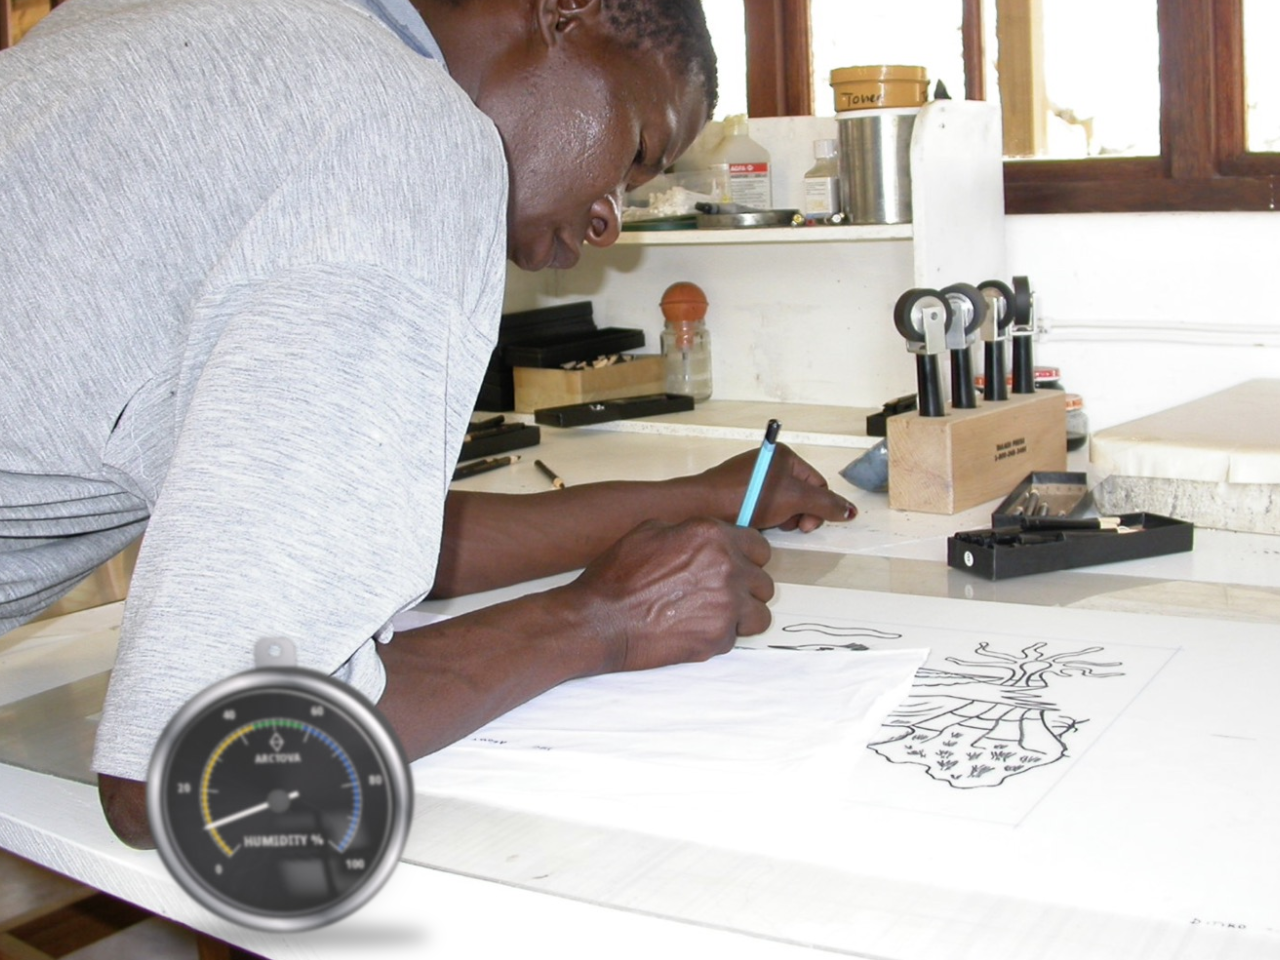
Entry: 10 %
